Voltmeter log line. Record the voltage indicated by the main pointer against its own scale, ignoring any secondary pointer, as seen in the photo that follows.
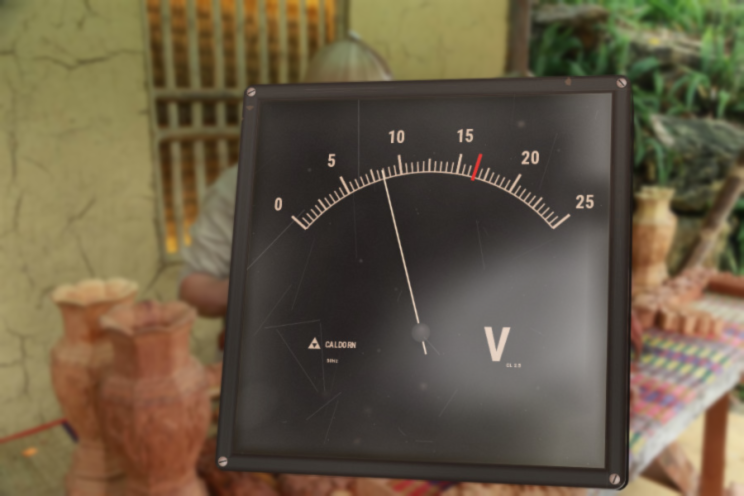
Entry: 8.5 V
